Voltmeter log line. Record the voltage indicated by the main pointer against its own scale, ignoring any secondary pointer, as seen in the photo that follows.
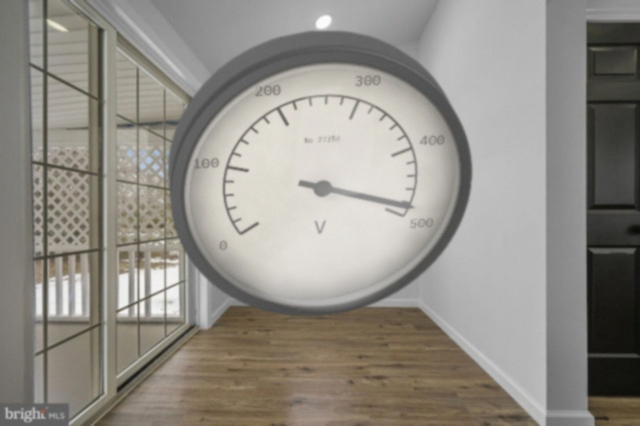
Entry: 480 V
